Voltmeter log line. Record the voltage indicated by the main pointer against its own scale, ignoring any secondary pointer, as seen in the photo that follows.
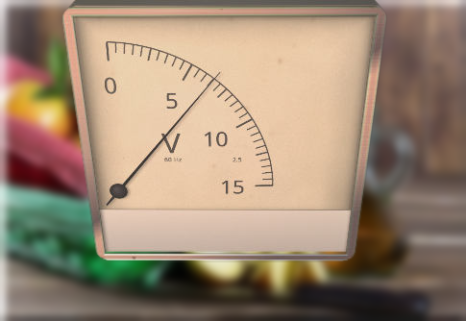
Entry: 6.5 V
